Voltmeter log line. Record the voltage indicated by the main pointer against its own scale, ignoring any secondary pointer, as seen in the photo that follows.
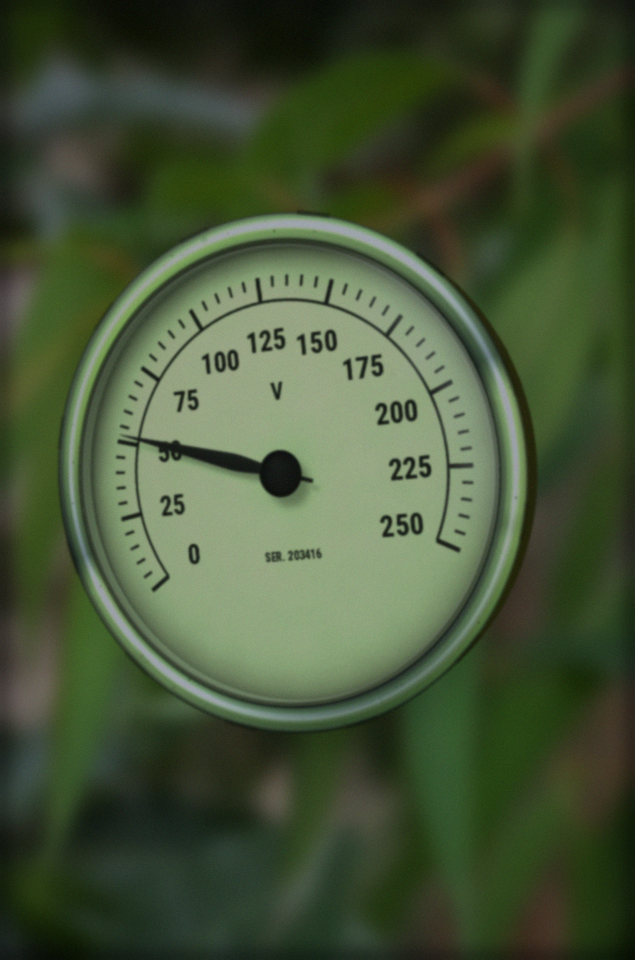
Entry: 52.5 V
